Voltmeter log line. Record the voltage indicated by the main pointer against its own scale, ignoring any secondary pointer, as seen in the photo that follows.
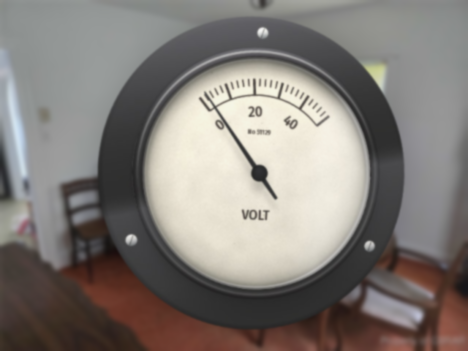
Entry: 2 V
